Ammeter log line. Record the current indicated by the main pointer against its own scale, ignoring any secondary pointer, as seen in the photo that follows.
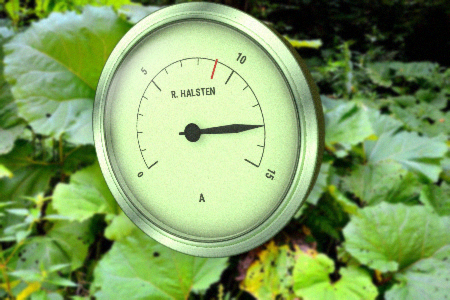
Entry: 13 A
